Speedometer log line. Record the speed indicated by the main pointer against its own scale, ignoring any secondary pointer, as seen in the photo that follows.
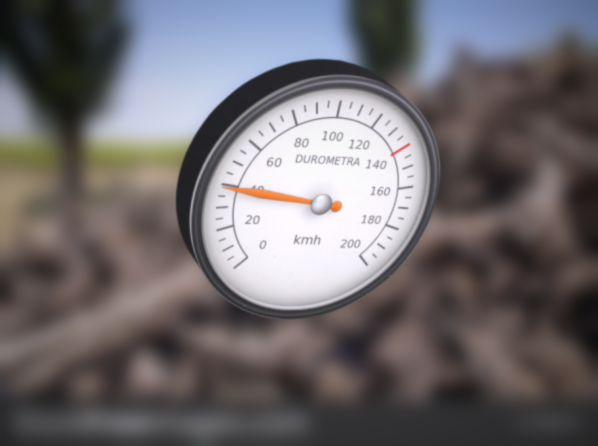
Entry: 40 km/h
